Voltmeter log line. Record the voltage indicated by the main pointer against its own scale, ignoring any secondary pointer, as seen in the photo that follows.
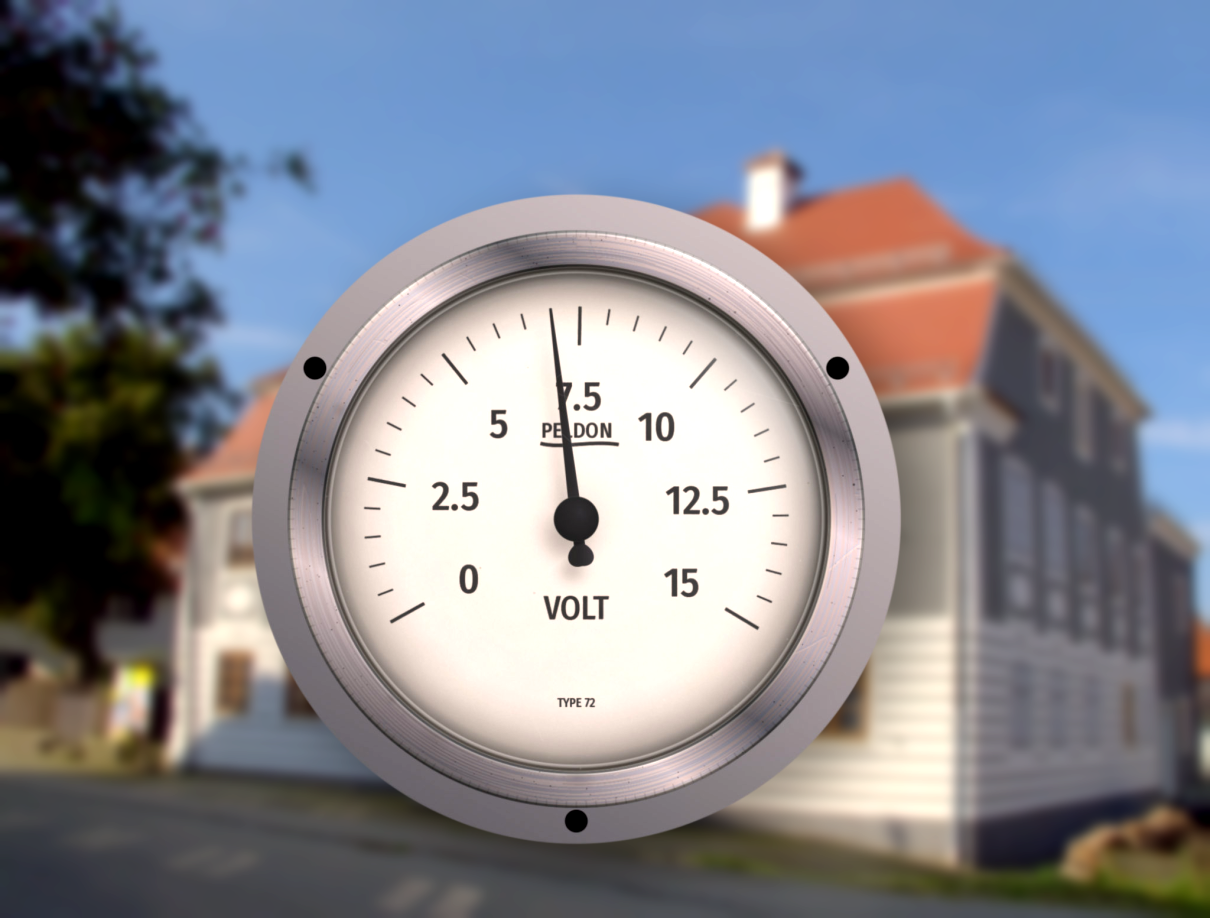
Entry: 7 V
